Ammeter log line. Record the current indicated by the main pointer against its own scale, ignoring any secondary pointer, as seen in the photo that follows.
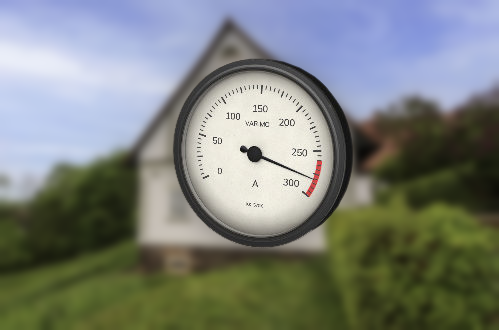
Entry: 280 A
